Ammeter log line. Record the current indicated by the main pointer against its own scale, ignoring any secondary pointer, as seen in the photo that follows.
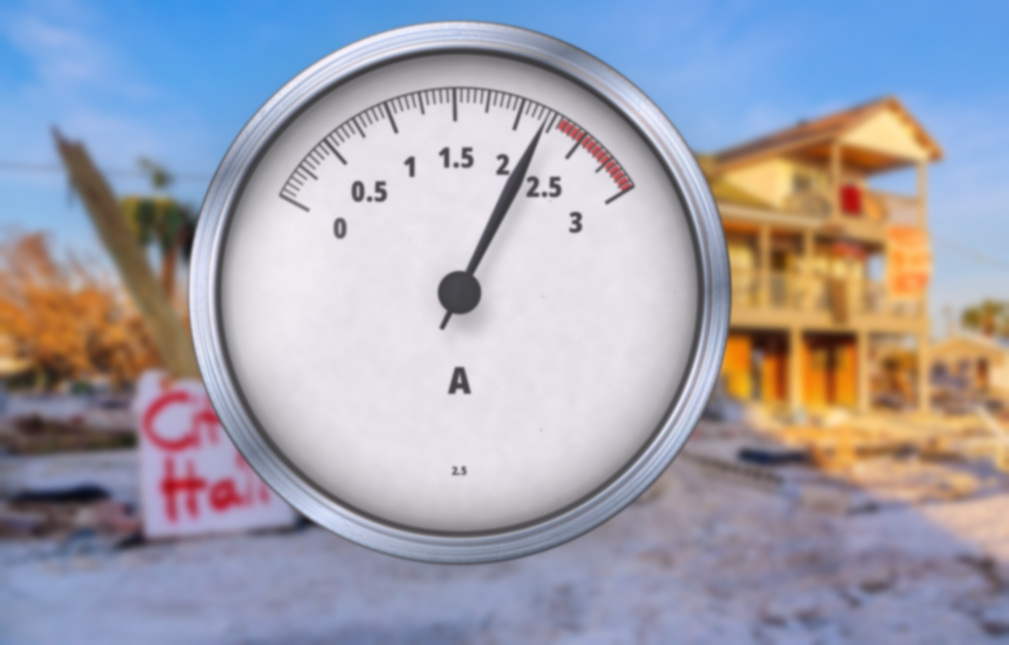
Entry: 2.2 A
